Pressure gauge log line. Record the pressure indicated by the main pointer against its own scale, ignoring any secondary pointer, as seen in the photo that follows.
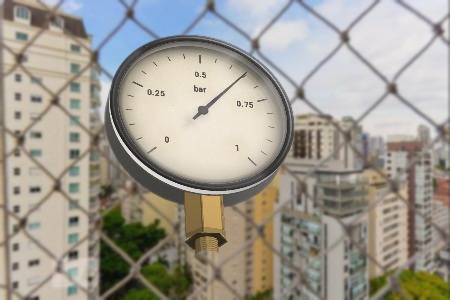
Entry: 0.65 bar
